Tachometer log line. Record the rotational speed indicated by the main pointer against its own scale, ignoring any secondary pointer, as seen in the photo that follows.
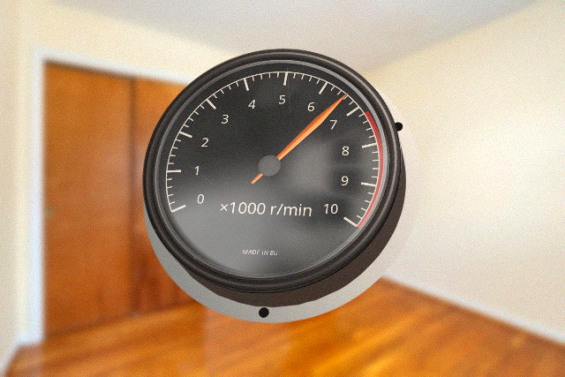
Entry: 6600 rpm
